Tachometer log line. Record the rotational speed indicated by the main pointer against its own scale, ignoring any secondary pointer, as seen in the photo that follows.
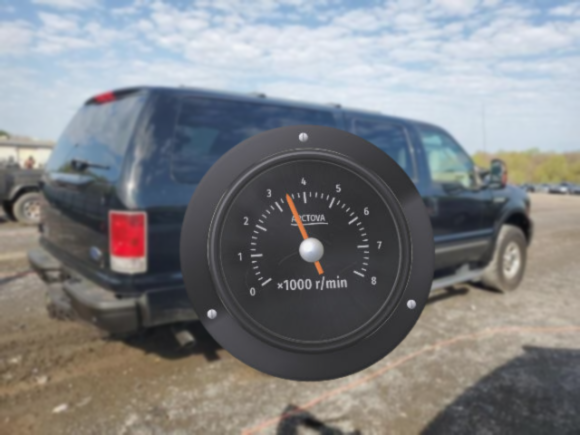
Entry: 3400 rpm
